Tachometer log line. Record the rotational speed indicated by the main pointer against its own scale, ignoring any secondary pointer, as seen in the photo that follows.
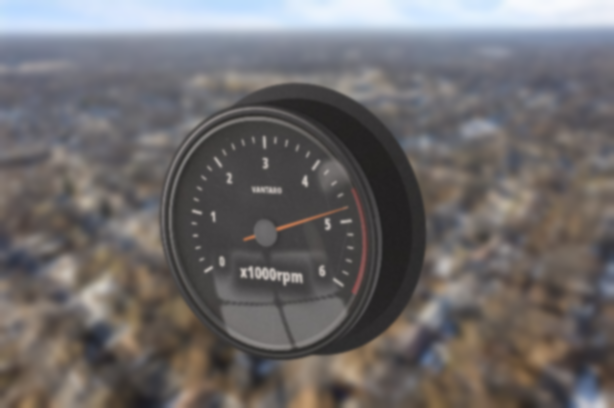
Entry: 4800 rpm
